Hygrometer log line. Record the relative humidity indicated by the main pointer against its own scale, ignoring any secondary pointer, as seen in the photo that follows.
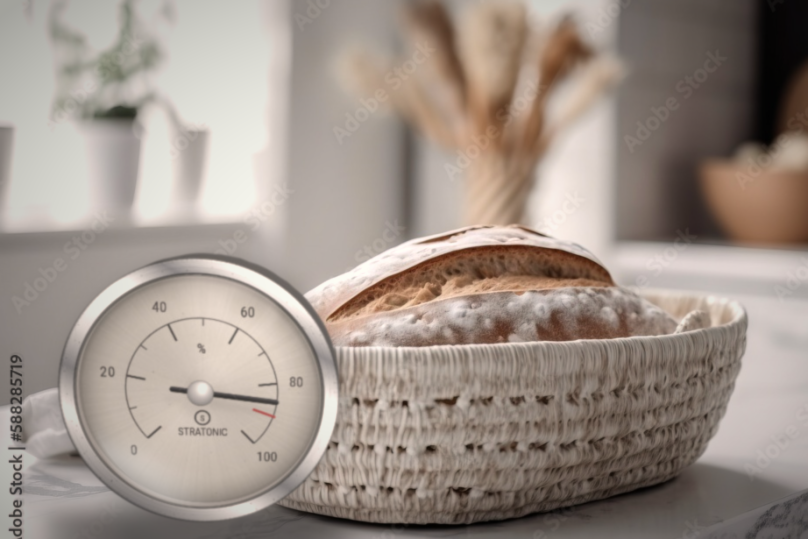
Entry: 85 %
